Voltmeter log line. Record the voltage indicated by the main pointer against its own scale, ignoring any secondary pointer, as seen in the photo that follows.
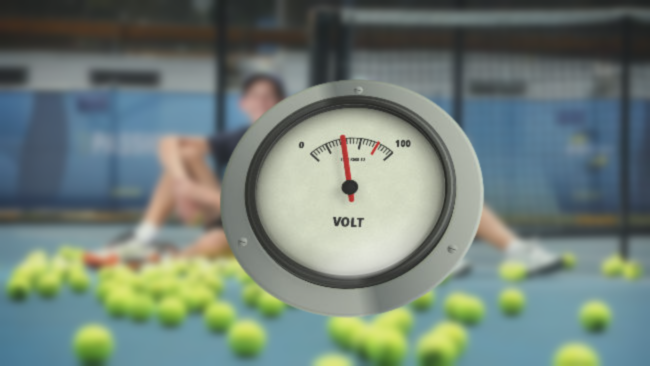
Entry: 40 V
